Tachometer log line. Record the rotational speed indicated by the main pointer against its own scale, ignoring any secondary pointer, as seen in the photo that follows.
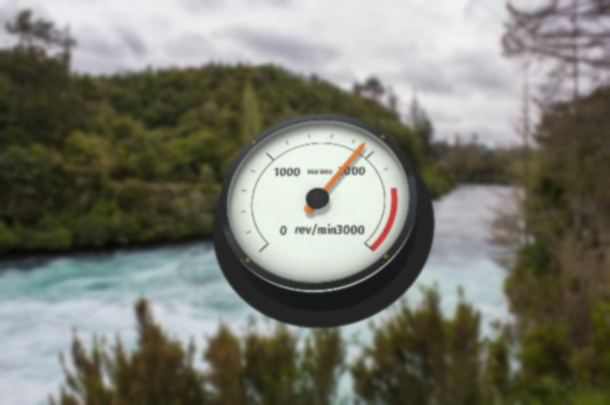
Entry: 1900 rpm
